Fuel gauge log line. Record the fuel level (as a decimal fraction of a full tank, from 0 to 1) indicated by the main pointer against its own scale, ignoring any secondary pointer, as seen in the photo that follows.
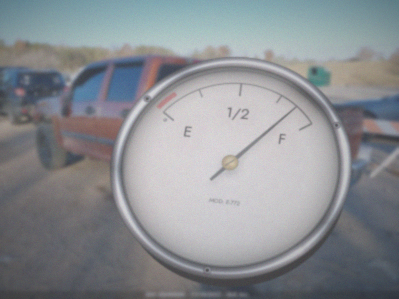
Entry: 0.875
